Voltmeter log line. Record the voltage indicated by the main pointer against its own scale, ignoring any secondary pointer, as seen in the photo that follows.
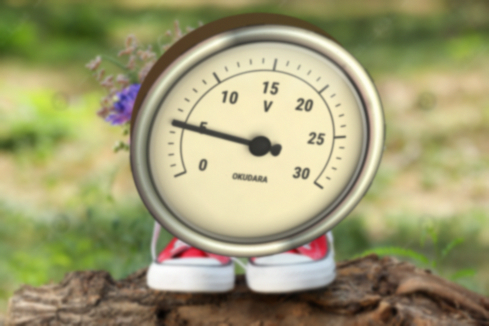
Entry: 5 V
